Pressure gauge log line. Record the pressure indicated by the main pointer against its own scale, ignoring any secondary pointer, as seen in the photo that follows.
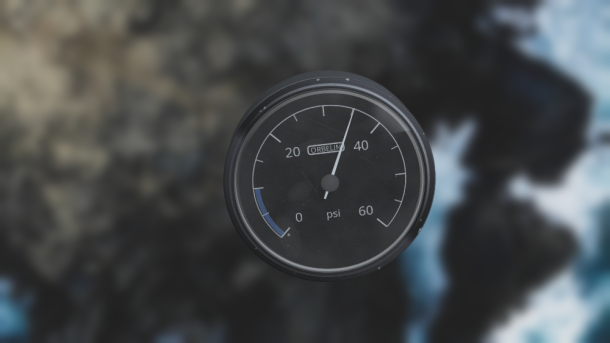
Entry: 35 psi
